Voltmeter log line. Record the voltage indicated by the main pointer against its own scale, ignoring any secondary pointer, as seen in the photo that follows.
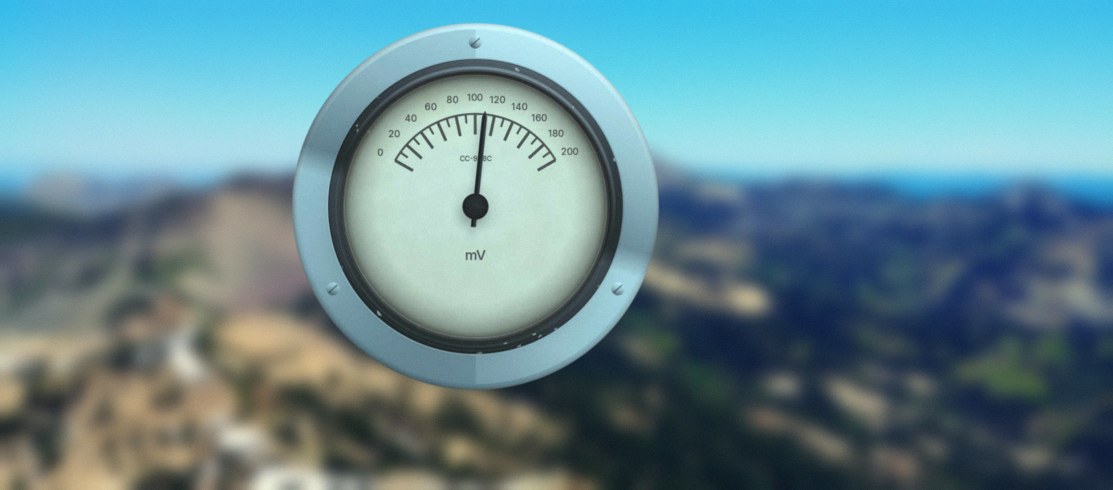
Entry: 110 mV
